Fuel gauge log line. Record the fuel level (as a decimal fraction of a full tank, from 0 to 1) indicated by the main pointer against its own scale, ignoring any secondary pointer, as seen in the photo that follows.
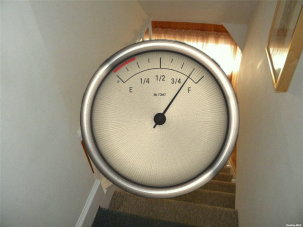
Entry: 0.875
